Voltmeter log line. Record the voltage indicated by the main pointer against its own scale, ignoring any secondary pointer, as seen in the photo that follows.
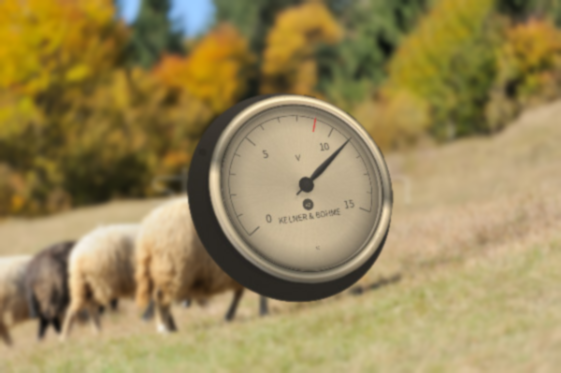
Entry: 11 V
